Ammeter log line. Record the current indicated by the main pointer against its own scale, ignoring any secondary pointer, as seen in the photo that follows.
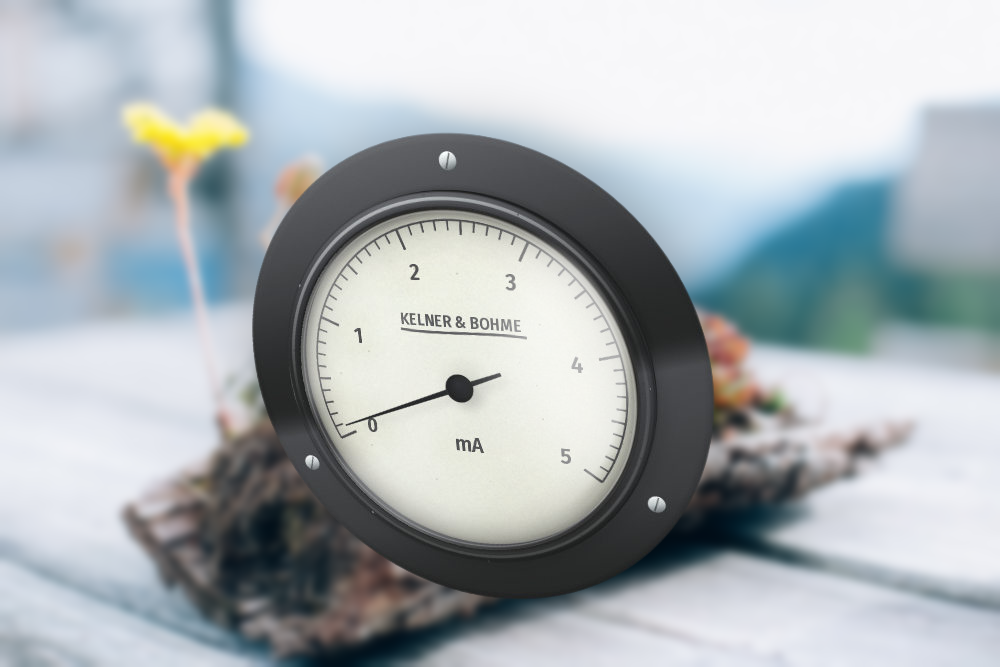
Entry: 0.1 mA
